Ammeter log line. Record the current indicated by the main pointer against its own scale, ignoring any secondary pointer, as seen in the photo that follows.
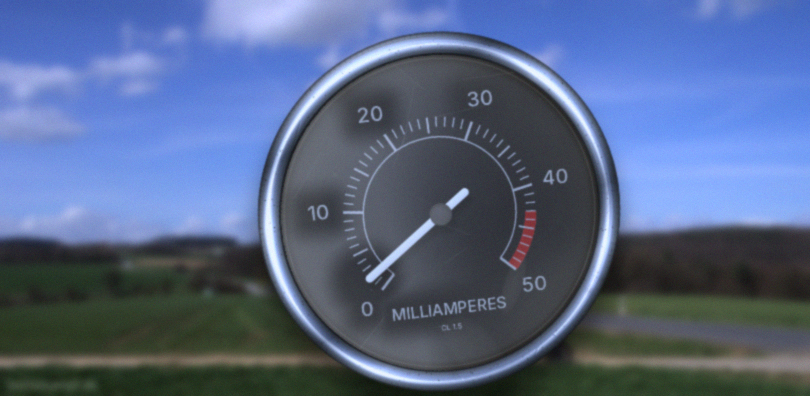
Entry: 2 mA
